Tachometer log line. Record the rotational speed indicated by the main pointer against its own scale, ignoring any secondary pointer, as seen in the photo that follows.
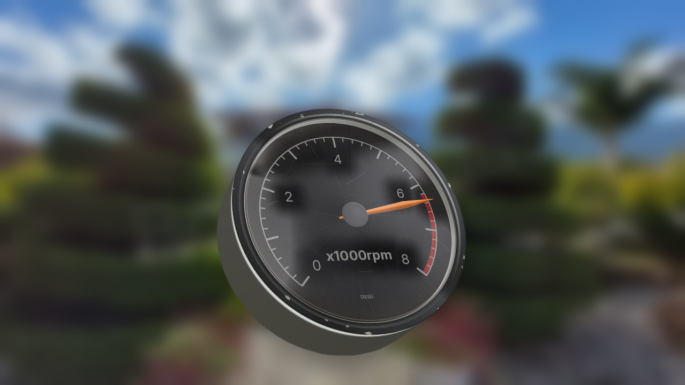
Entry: 6400 rpm
